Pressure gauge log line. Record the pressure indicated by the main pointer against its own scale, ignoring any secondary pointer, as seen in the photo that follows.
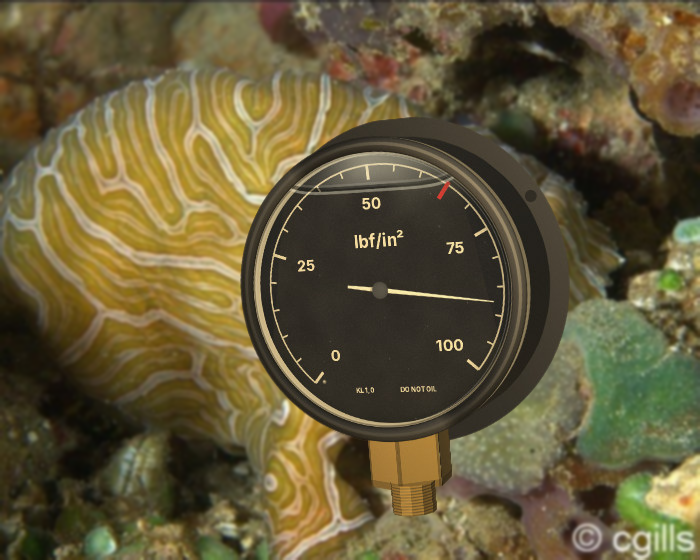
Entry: 87.5 psi
